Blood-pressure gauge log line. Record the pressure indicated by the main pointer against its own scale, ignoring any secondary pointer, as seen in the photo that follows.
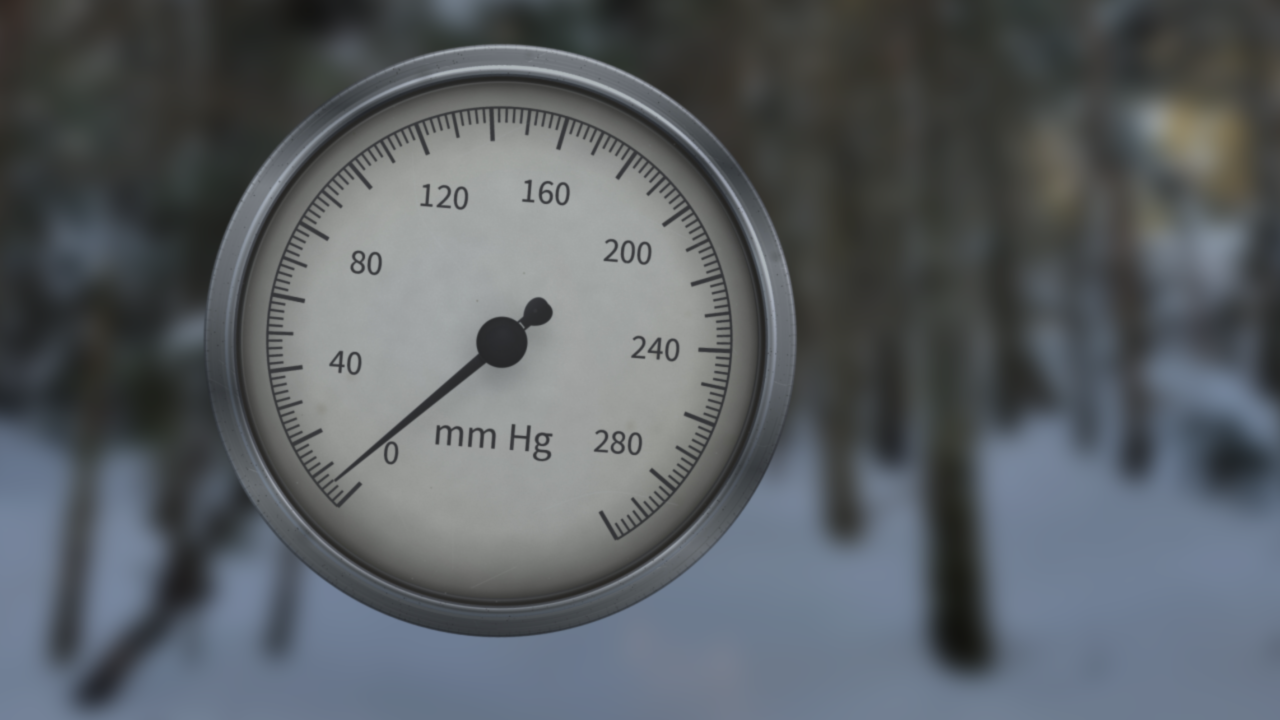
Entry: 6 mmHg
